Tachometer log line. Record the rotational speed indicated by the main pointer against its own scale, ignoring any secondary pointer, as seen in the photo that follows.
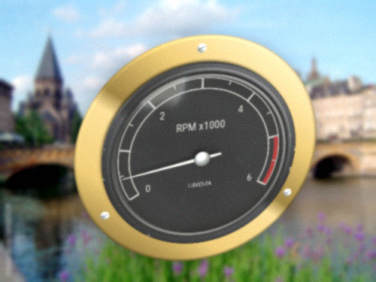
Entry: 500 rpm
